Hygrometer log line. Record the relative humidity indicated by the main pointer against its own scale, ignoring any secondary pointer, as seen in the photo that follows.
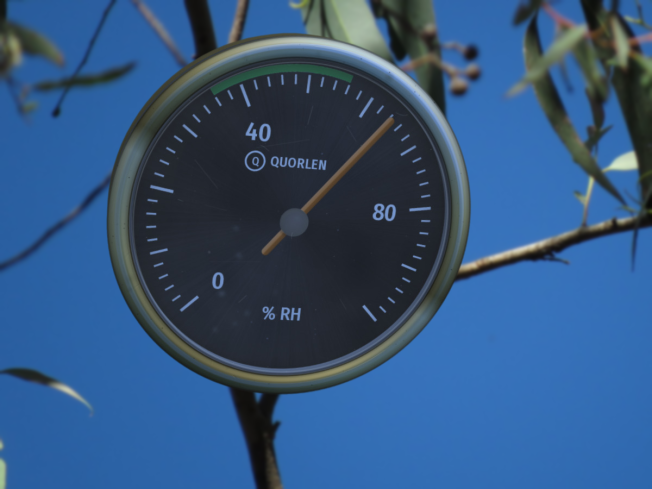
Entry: 64 %
